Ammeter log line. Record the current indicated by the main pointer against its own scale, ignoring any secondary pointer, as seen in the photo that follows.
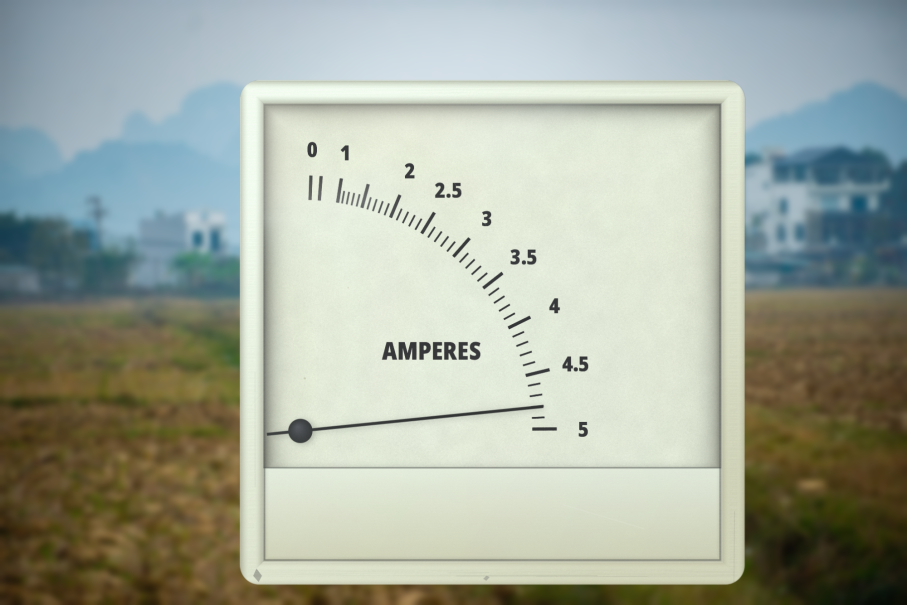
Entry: 4.8 A
